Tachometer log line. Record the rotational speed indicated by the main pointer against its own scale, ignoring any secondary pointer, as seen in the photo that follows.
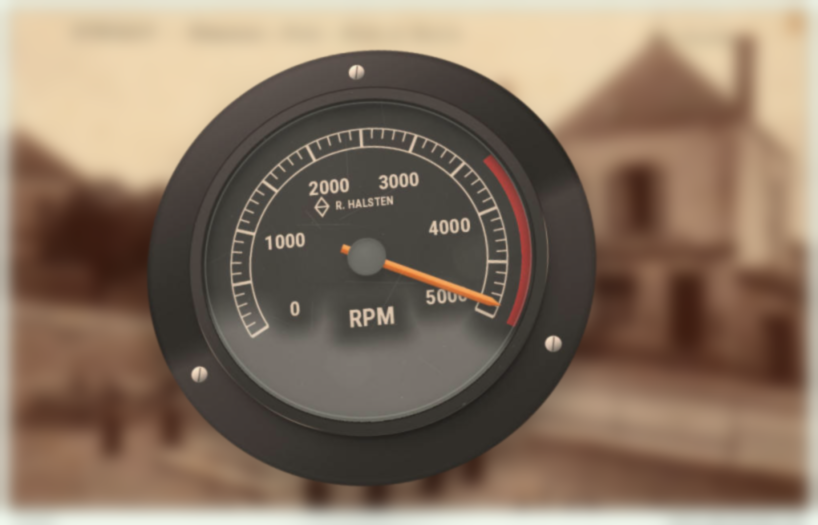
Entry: 4900 rpm
